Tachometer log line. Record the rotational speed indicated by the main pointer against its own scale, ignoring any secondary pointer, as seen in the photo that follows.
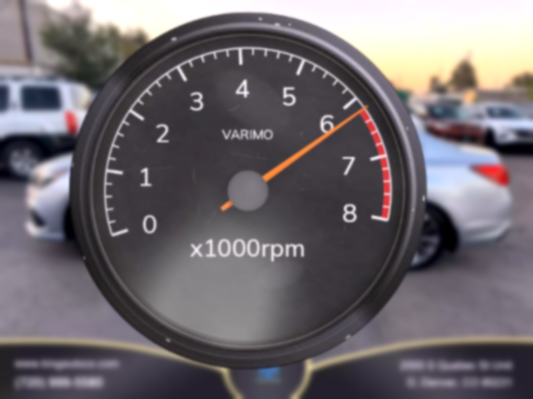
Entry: 6200 rpm
